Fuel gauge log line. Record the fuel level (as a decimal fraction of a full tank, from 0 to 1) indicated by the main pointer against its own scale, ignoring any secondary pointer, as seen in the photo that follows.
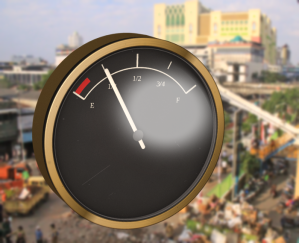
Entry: 0.25
